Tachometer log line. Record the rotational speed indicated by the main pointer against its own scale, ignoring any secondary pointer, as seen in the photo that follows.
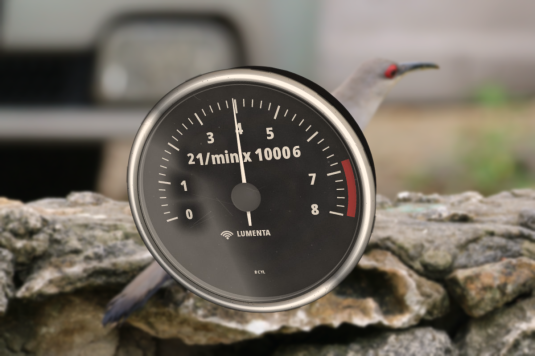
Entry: 4000 rpm
